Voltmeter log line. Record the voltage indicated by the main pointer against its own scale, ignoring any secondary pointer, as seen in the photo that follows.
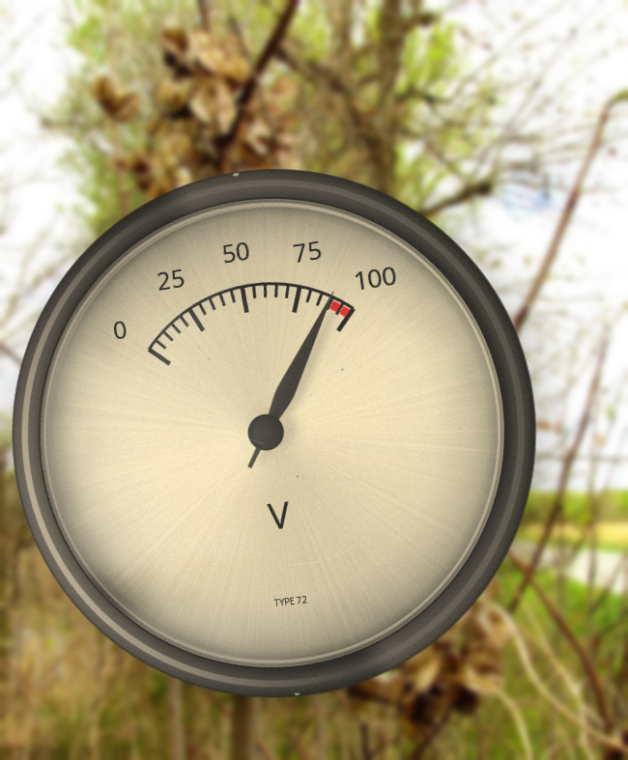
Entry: 90 V
